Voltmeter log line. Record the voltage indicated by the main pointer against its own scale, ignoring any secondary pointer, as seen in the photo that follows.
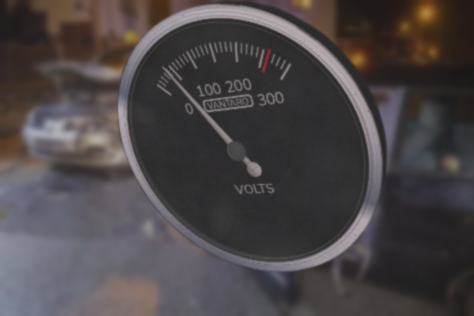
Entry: 50 V
